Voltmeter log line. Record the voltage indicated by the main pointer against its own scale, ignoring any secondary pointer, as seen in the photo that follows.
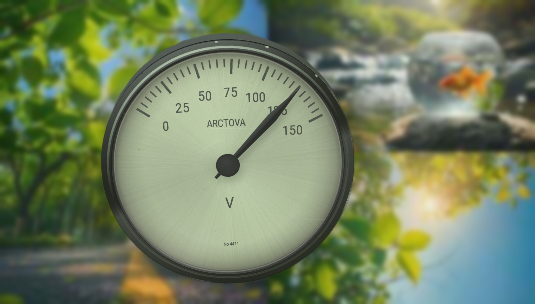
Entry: 125 V
